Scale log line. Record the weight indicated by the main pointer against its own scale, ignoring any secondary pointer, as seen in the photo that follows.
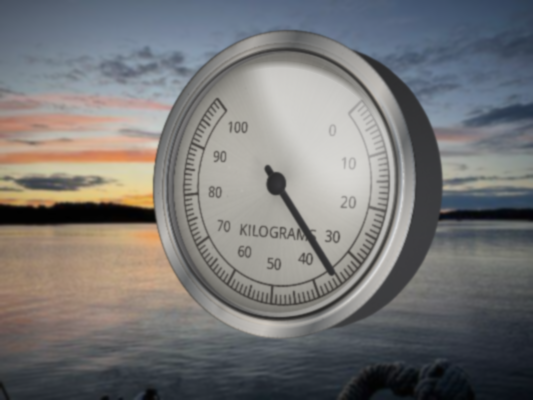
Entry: 35 kg
